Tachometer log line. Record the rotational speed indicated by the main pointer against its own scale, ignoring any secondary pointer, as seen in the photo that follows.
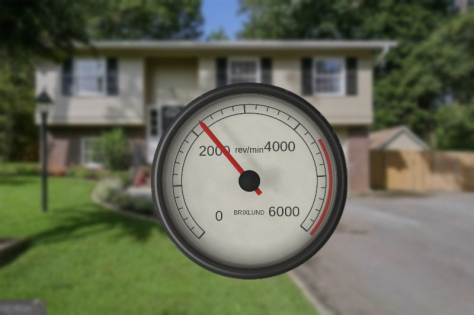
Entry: 2200 rpm
